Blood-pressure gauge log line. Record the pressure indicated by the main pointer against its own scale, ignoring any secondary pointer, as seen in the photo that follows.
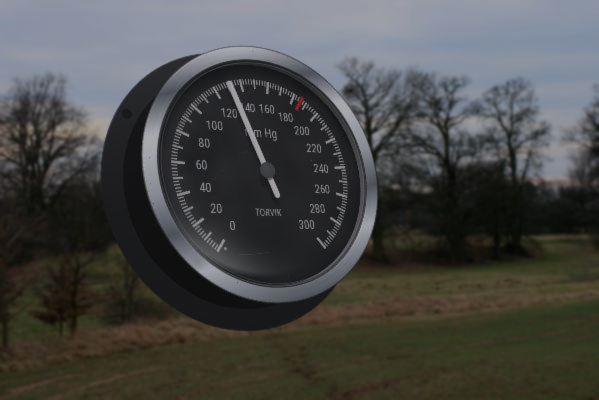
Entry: 130 mmHg
